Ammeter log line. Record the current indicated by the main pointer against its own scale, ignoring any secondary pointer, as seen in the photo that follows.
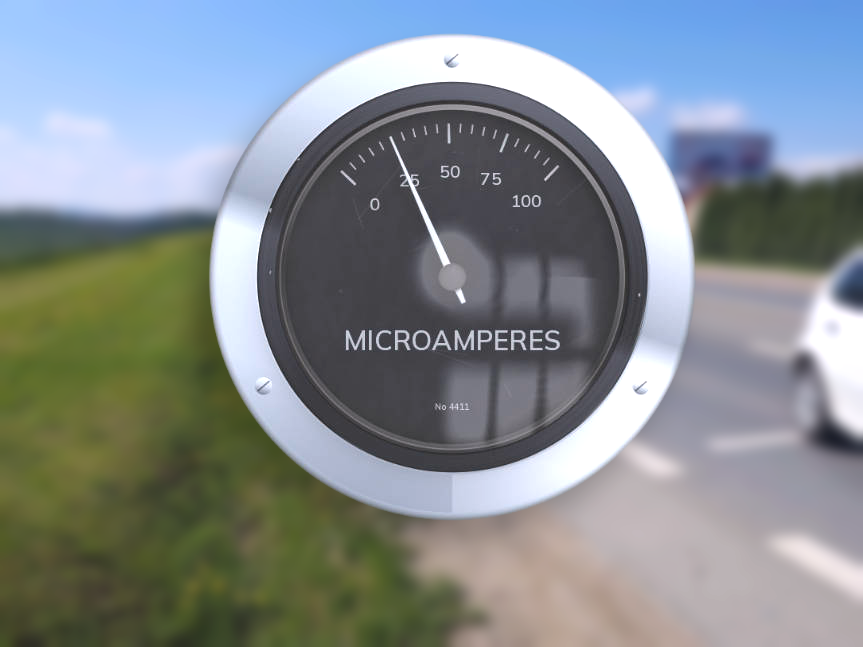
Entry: 25 µA
